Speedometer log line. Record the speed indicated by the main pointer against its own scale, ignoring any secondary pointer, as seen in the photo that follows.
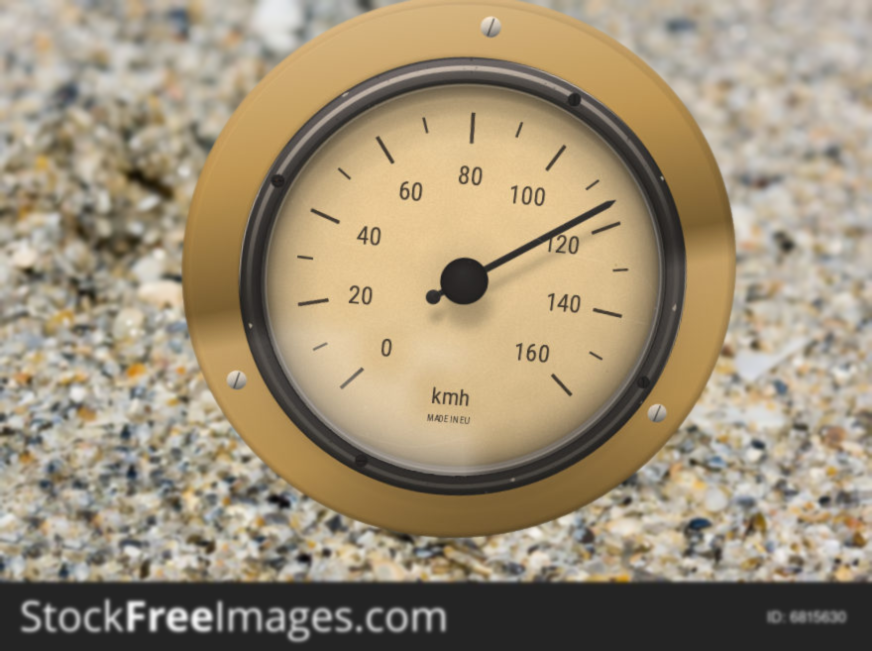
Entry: 115 km/h
